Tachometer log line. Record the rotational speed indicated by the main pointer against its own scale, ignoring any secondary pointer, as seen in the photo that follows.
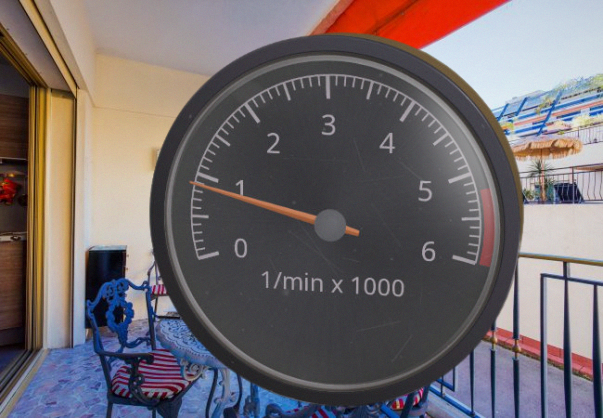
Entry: 900 rpm
